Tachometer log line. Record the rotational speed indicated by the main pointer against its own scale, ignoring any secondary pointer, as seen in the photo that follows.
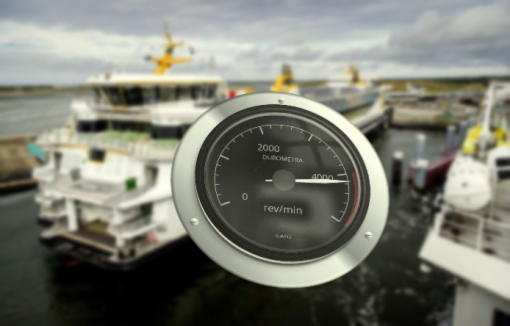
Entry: 4200 rpm
